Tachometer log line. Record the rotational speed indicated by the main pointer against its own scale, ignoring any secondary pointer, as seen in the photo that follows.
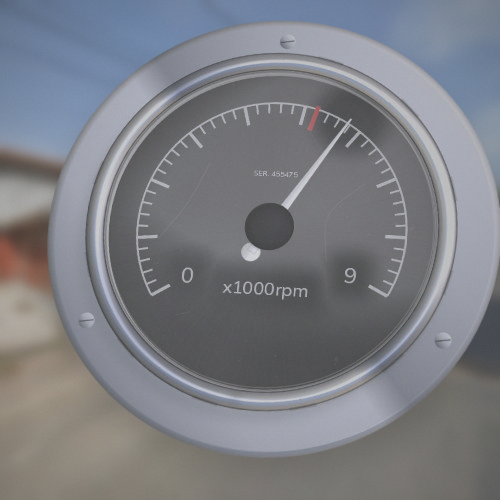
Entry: 5800 rpm
